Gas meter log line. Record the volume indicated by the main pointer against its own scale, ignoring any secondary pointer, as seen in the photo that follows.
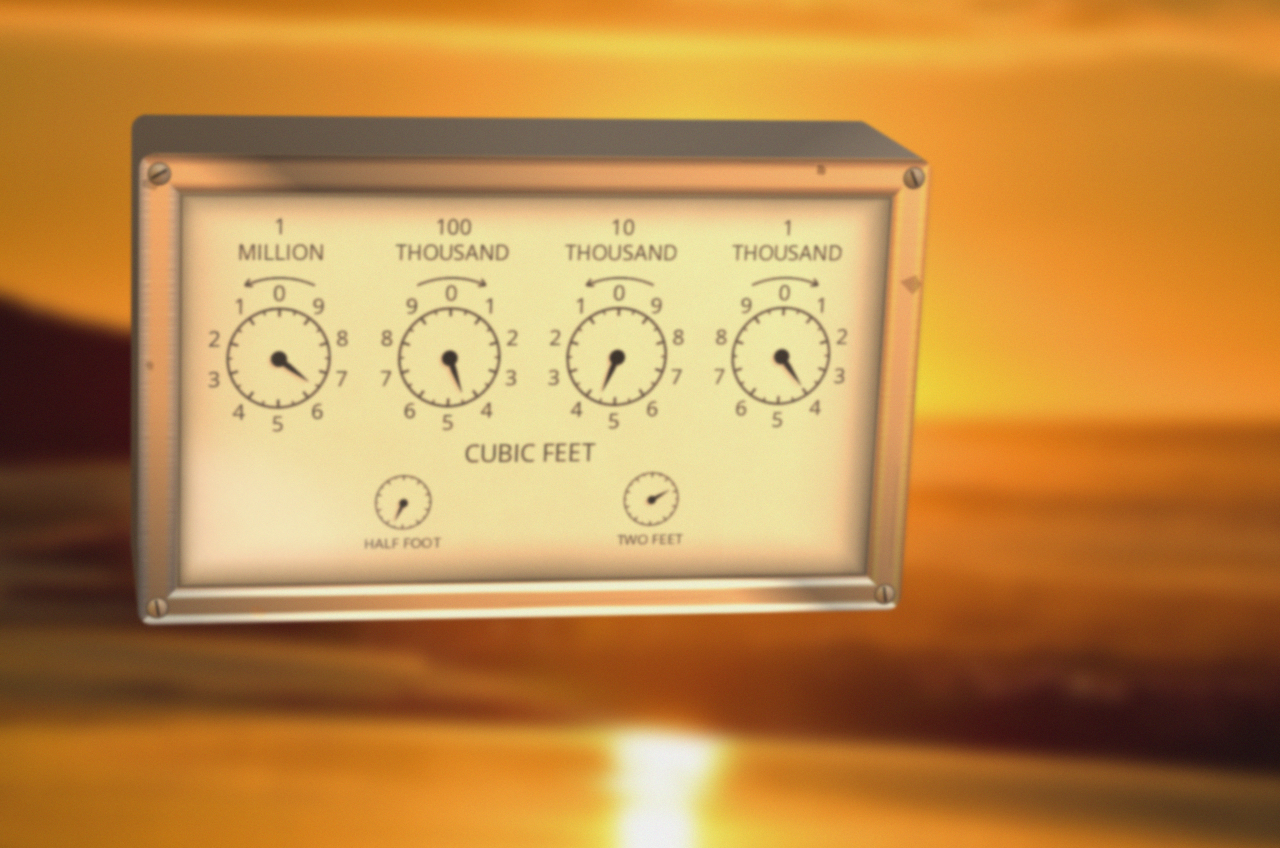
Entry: 644400 ft³
